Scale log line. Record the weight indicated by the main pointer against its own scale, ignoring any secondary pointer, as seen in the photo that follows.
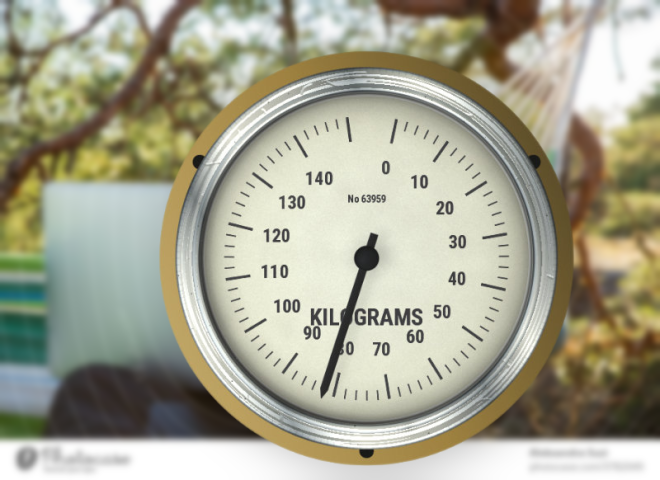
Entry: 82 kg
